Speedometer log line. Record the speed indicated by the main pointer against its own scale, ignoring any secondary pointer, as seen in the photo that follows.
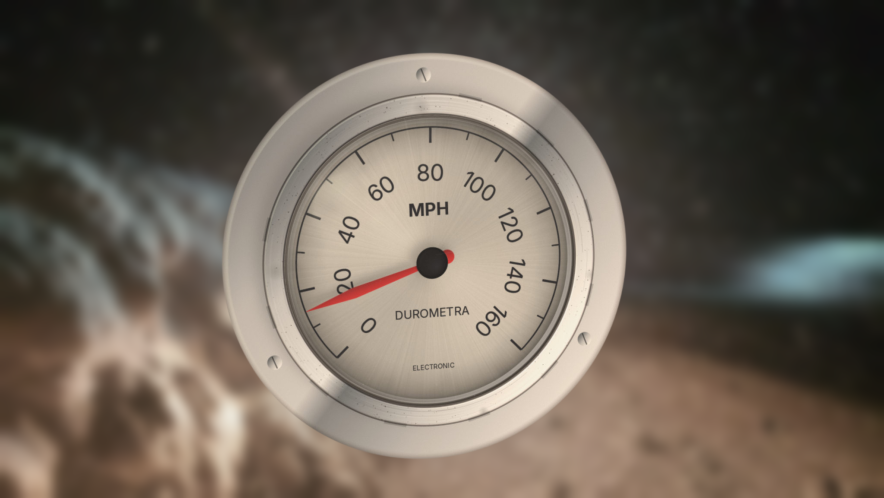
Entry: 15 mph
